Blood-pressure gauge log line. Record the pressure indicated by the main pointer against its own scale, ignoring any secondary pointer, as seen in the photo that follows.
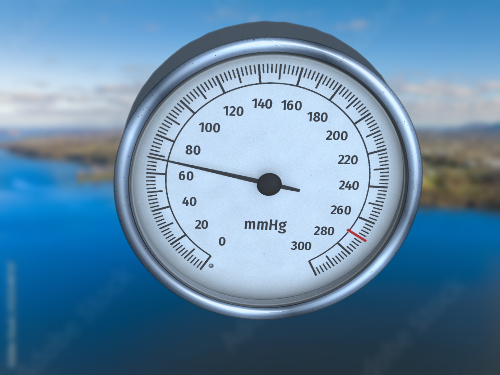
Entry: 70 mmHg
